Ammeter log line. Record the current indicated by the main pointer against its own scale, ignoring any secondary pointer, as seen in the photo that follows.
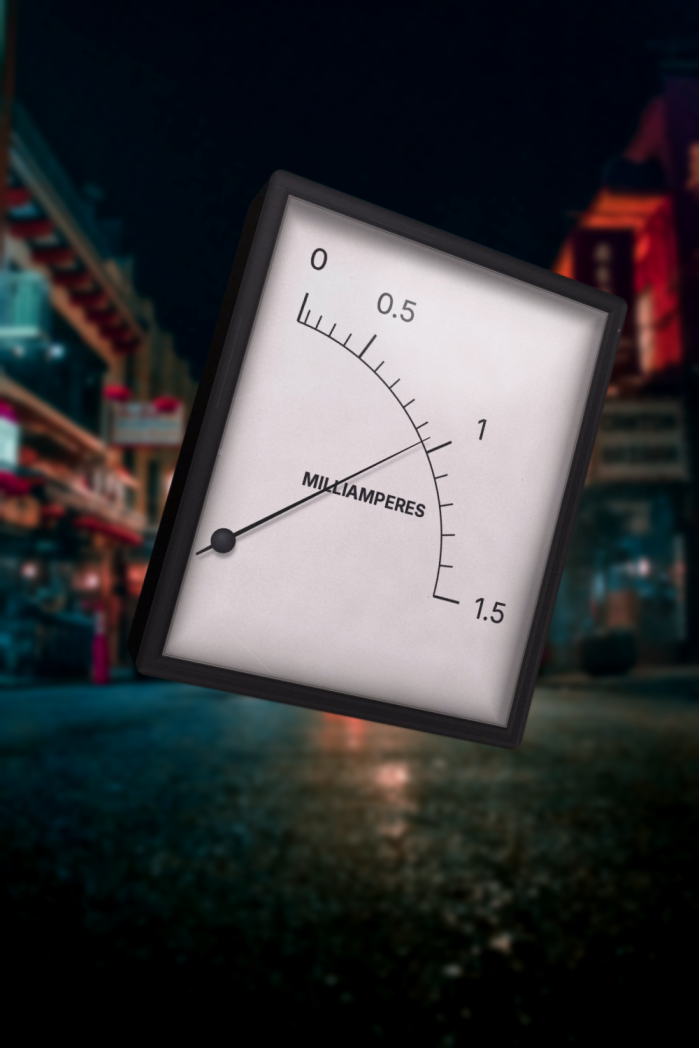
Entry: 0.95 mA
